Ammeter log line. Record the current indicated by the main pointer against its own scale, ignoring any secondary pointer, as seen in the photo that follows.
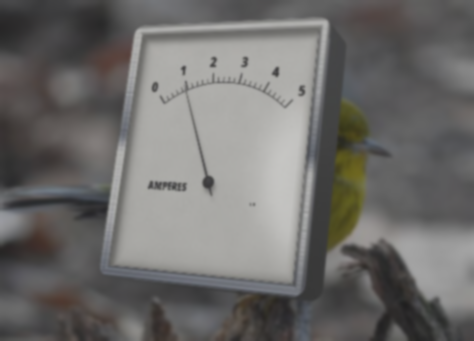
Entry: 1 A
